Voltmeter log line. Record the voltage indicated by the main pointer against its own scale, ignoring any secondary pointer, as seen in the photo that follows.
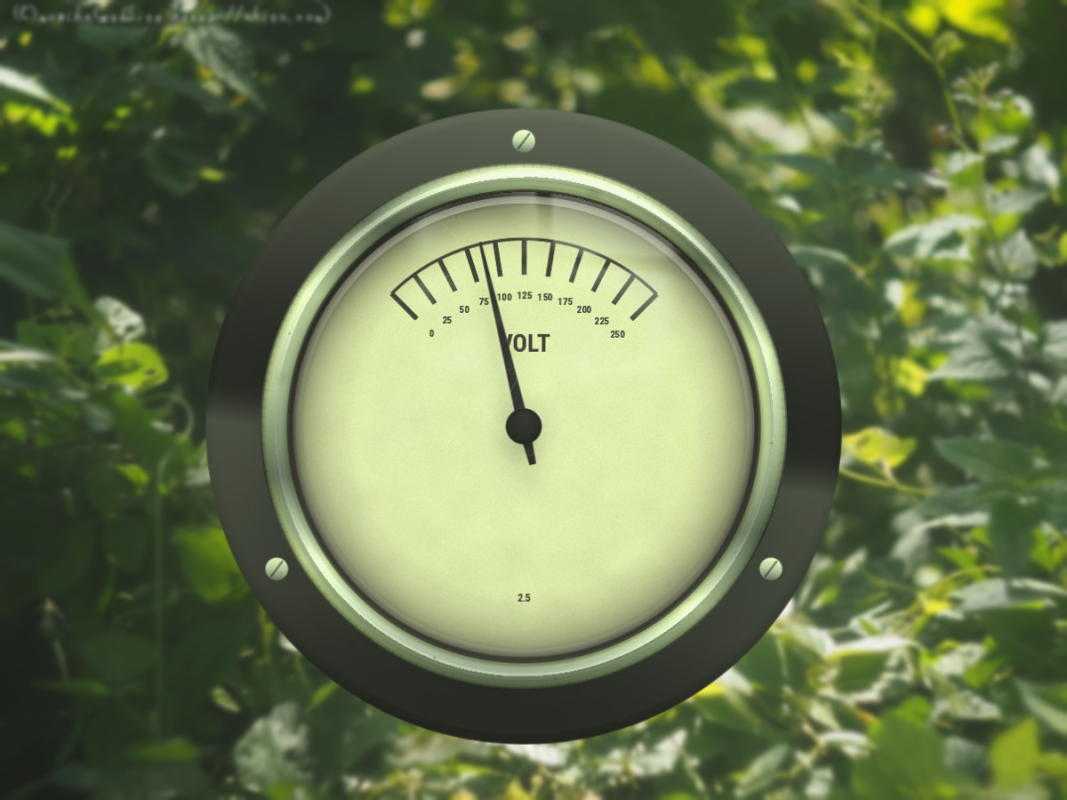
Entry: 87.5 V
